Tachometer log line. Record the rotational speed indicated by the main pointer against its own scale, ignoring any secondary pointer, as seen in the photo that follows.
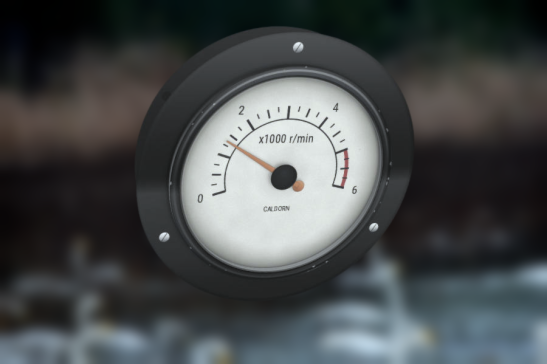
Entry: 1375 rpm
